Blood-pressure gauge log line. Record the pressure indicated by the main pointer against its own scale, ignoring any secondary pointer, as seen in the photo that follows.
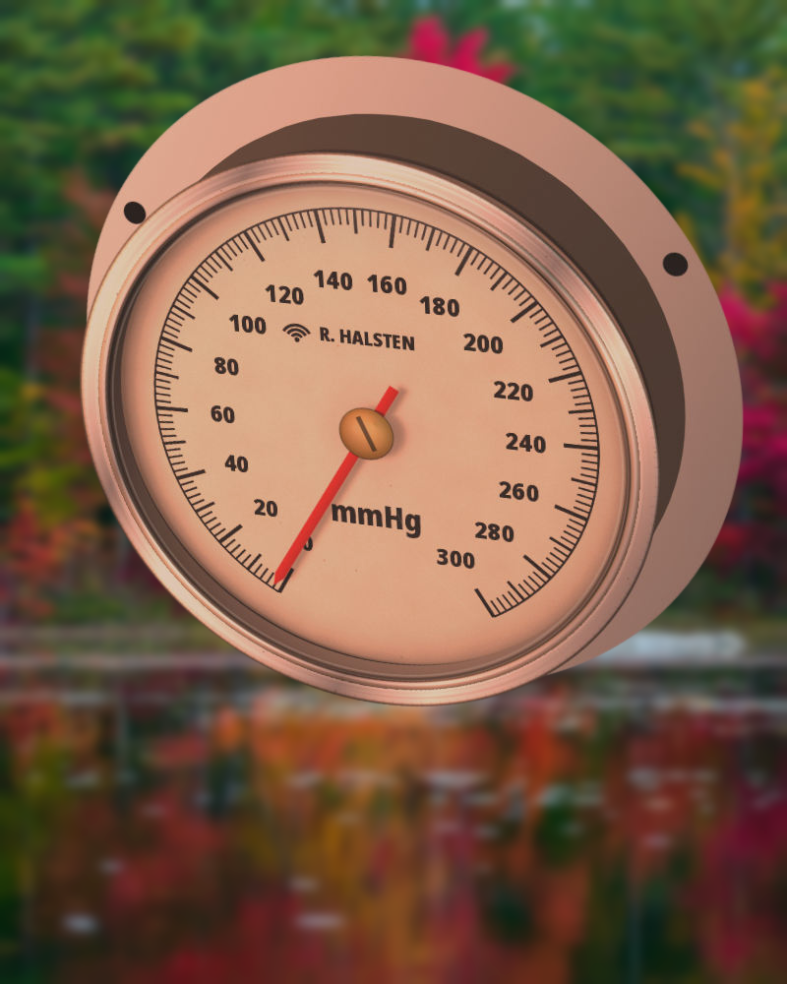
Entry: 2 mmHg
